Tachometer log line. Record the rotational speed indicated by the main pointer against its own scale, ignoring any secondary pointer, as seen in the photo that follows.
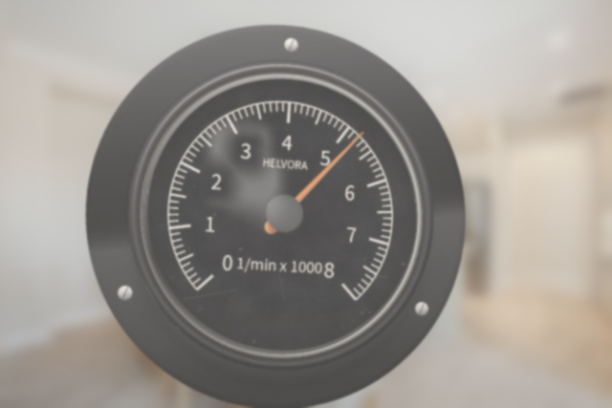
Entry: 5200 rpm
